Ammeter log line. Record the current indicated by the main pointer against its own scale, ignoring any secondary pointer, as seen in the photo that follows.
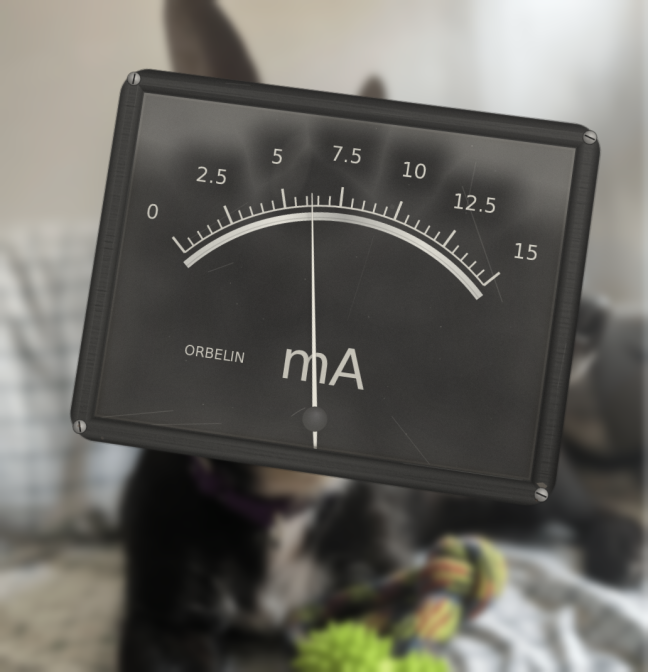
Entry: 6.25 mA
